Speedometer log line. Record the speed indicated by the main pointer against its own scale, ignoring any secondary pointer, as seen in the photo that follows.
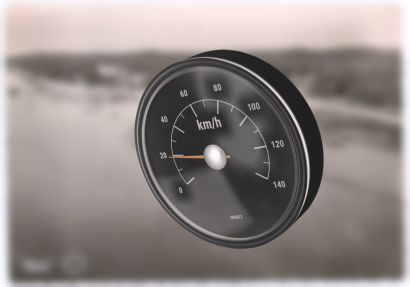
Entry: 20 km/h
